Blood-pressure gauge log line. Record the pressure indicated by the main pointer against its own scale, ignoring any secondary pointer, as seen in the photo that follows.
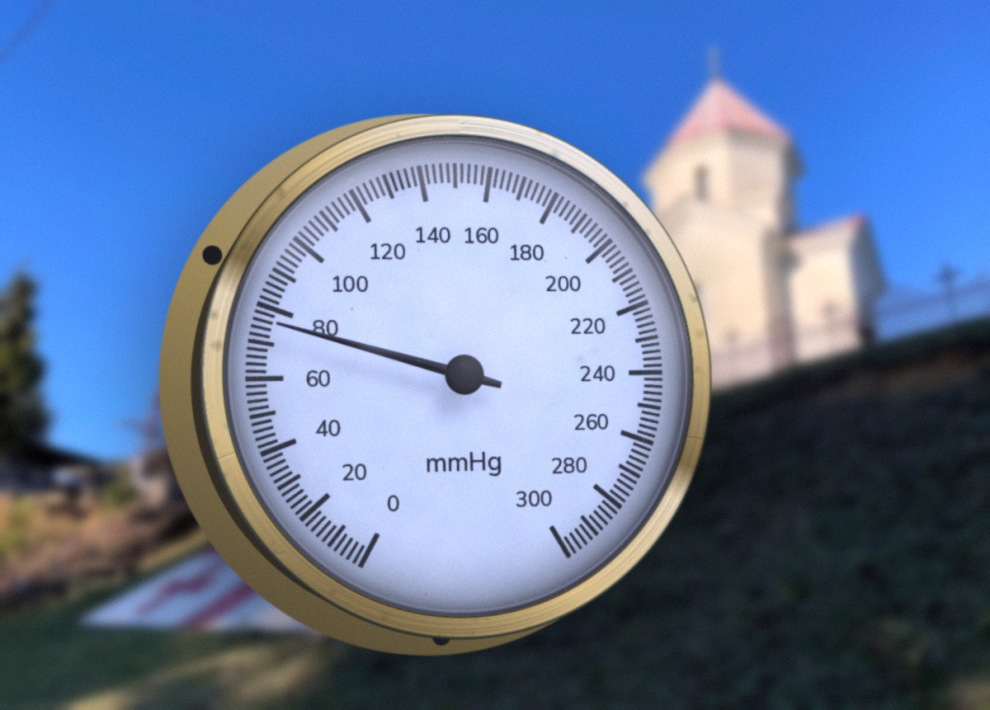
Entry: 76 mmHg
